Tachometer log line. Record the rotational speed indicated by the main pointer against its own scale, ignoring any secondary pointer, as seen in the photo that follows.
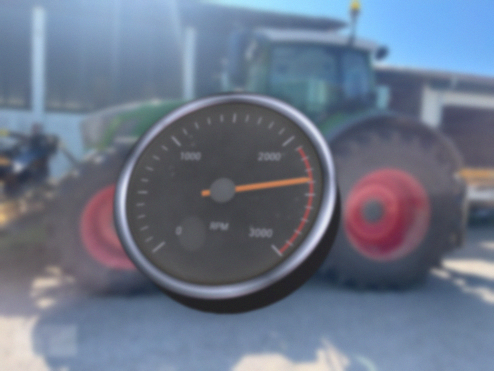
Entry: 2400 rpm
